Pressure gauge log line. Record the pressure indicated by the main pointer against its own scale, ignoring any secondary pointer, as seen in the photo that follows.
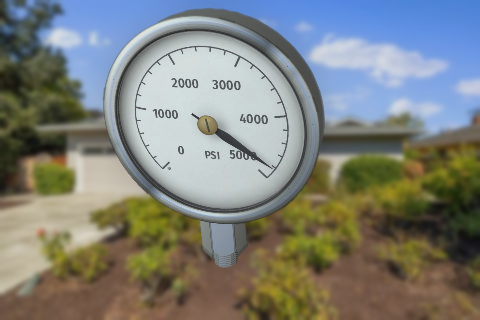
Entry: 4800 psi
